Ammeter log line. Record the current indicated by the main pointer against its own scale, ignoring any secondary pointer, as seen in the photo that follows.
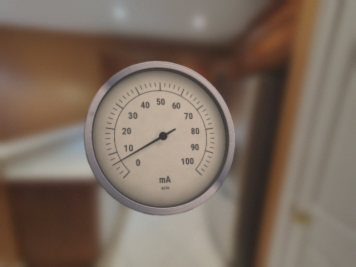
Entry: 6 mA
